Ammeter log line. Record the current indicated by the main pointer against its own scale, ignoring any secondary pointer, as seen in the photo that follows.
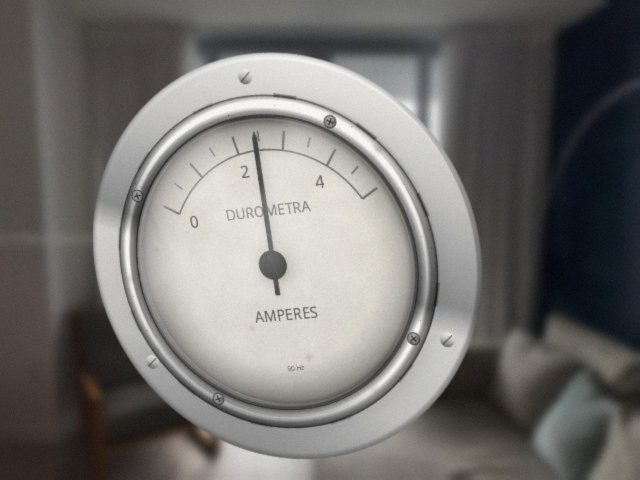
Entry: 2.5 A
